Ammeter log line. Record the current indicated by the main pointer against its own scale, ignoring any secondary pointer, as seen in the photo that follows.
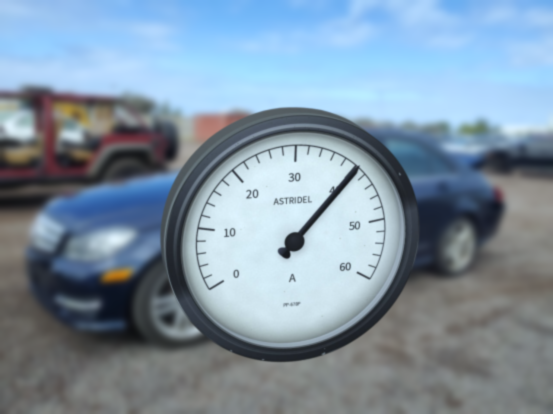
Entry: 40 A
